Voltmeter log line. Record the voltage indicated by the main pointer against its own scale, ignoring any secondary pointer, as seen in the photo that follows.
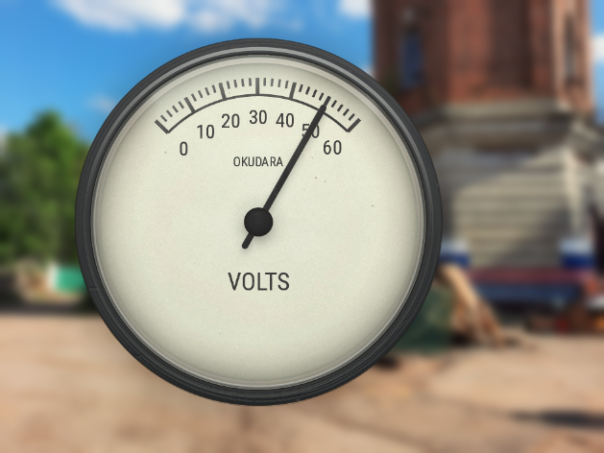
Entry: 50 V
